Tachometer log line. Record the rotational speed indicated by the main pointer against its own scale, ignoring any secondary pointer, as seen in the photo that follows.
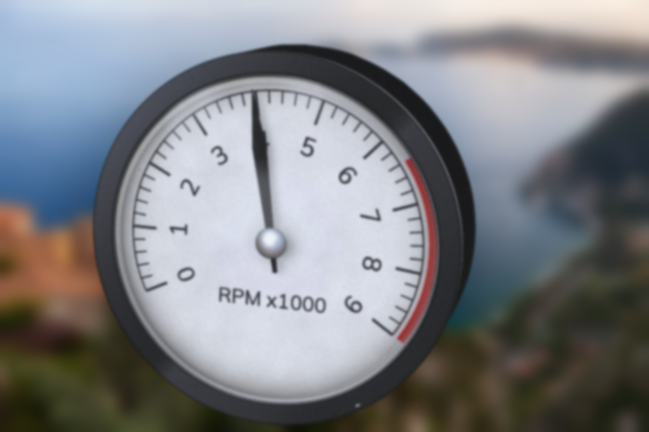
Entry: 4000 rpm
